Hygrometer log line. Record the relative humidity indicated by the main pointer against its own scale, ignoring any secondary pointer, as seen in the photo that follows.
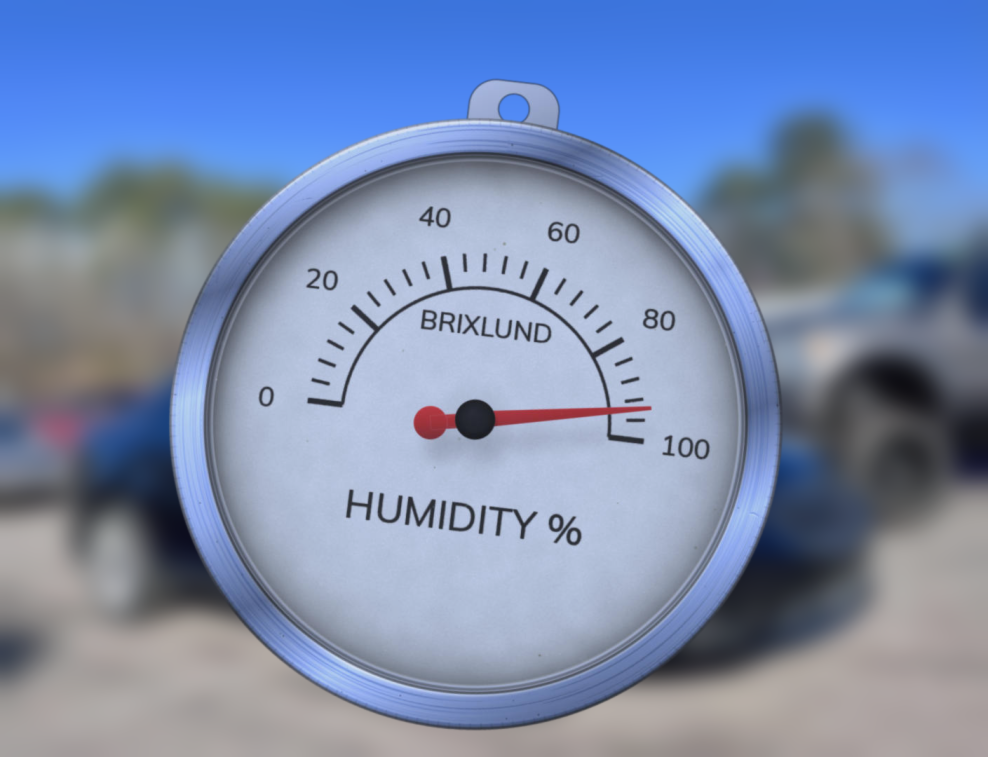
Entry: 94 %
